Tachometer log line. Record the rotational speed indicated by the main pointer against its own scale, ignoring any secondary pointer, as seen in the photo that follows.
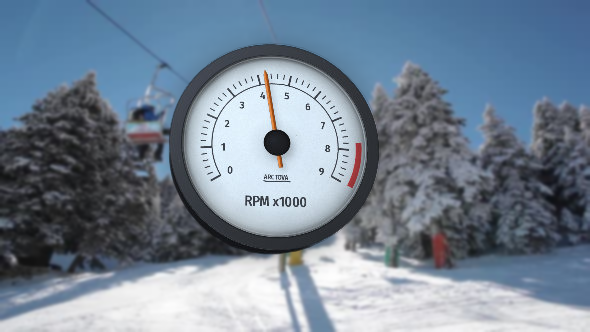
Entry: 4200 rpm
